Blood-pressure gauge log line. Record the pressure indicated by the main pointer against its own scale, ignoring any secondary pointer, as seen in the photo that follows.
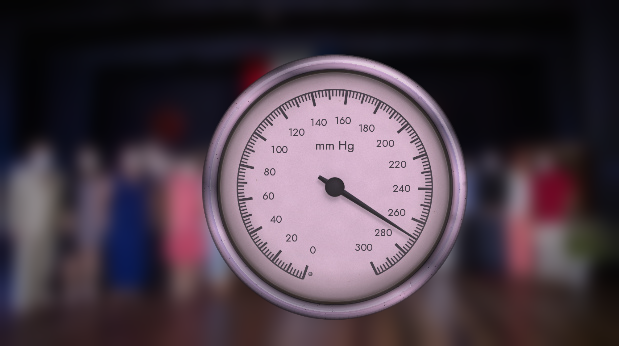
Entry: 270 mmHg
